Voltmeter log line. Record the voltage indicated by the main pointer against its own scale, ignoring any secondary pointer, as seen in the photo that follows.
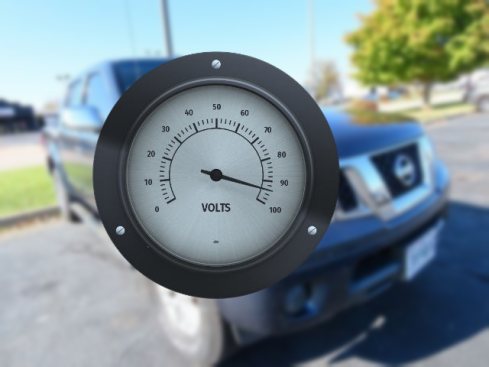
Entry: 94 V
